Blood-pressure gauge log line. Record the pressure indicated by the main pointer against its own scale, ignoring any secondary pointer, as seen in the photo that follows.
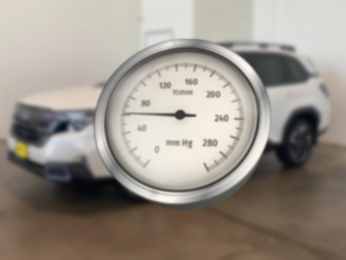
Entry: 60 mmHg
